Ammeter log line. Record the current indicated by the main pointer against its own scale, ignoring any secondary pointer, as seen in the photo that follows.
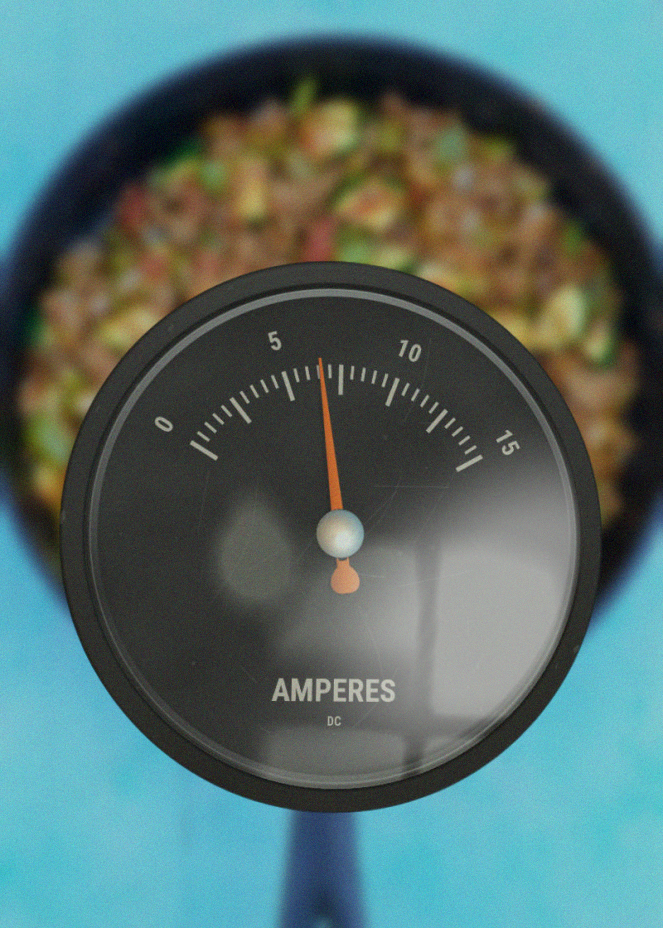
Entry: 6.5 A
